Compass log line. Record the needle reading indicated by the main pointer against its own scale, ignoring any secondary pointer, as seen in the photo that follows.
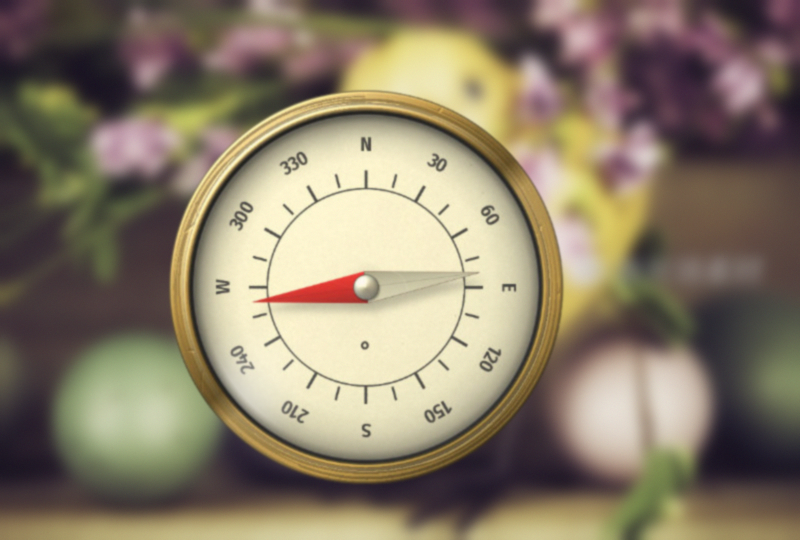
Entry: 262.5 °
